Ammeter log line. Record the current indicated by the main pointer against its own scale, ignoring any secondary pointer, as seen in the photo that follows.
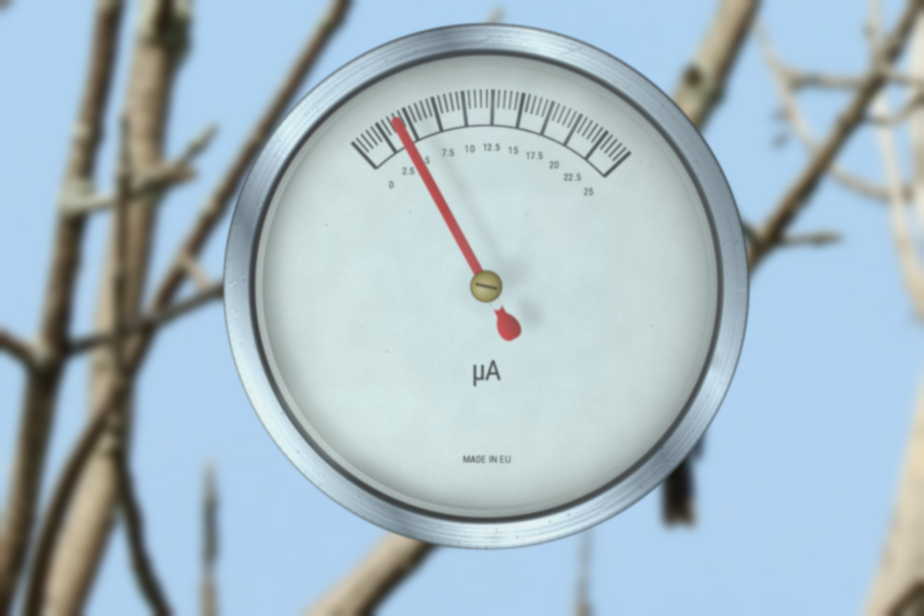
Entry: 4 µA
